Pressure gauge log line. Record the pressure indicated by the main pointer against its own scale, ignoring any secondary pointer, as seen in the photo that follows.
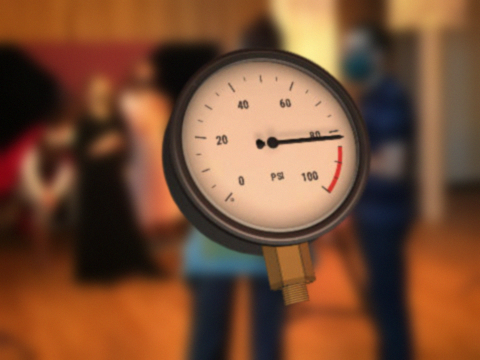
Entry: 82.5 psi
